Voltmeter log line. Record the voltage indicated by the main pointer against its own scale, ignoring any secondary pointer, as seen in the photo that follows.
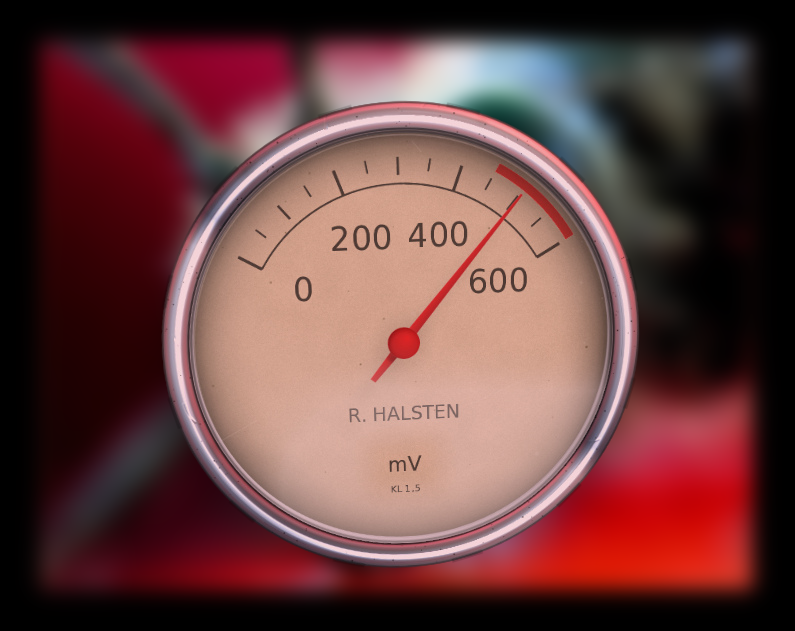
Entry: 500 mV
